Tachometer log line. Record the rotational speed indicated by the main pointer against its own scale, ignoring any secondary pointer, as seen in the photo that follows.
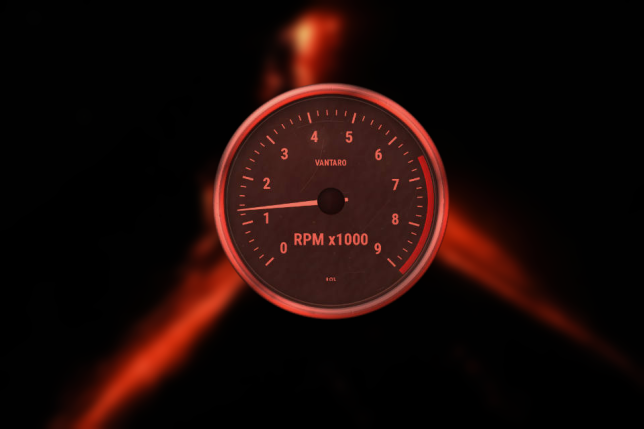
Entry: 1300 rpm
